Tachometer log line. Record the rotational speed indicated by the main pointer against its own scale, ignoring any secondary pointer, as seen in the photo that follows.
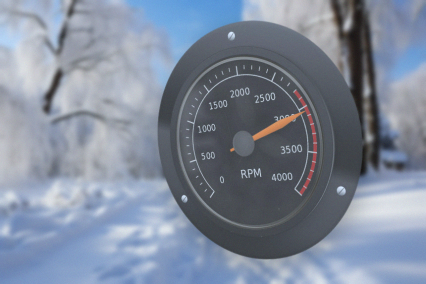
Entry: 3050 rpm
